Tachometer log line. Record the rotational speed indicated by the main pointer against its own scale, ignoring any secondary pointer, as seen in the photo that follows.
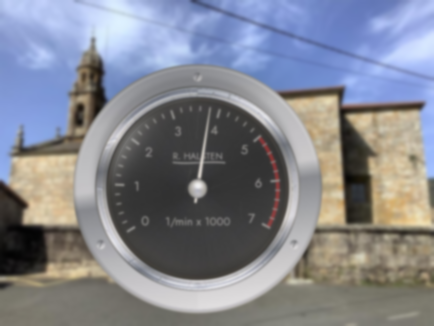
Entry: 3800 rpm
